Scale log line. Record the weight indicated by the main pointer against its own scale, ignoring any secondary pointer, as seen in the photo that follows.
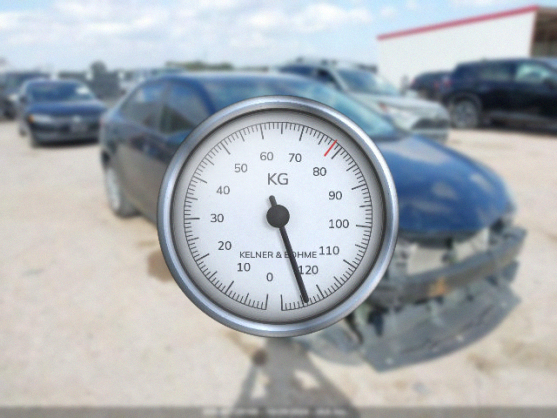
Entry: 124 kg
